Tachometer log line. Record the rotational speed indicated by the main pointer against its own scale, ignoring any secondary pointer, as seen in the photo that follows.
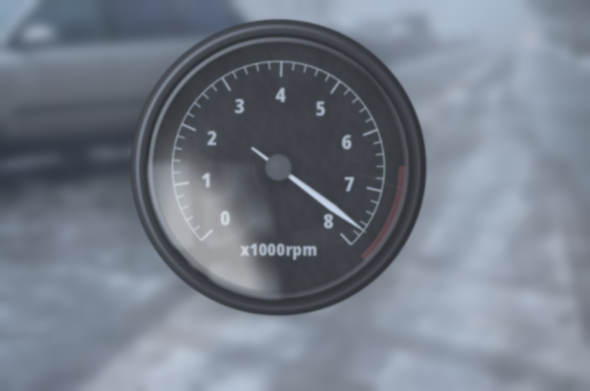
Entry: 7700 rpm
